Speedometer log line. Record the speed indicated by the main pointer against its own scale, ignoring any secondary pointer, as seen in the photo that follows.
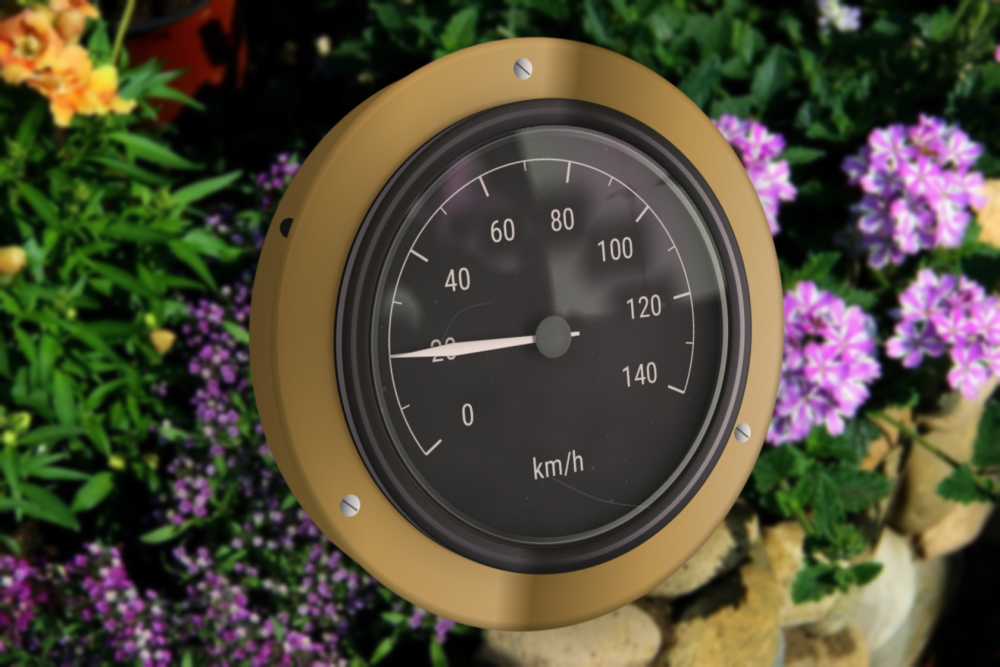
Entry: 20 km/h
